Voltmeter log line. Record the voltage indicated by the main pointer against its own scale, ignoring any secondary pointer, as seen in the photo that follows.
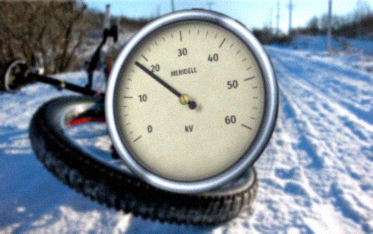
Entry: 18 kV
